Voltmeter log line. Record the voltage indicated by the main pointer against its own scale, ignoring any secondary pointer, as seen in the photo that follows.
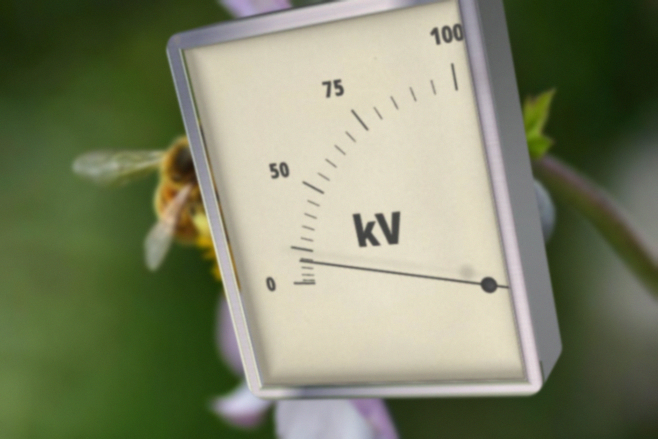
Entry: 20 kV
